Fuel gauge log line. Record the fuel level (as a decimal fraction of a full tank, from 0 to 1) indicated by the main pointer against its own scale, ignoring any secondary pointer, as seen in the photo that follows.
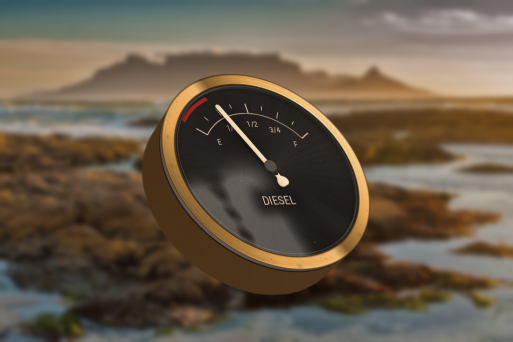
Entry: 0.25
